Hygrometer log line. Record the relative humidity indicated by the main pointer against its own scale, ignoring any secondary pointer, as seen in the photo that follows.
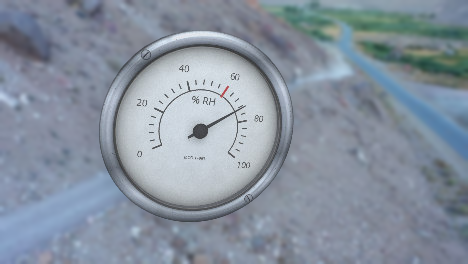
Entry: 72 %
